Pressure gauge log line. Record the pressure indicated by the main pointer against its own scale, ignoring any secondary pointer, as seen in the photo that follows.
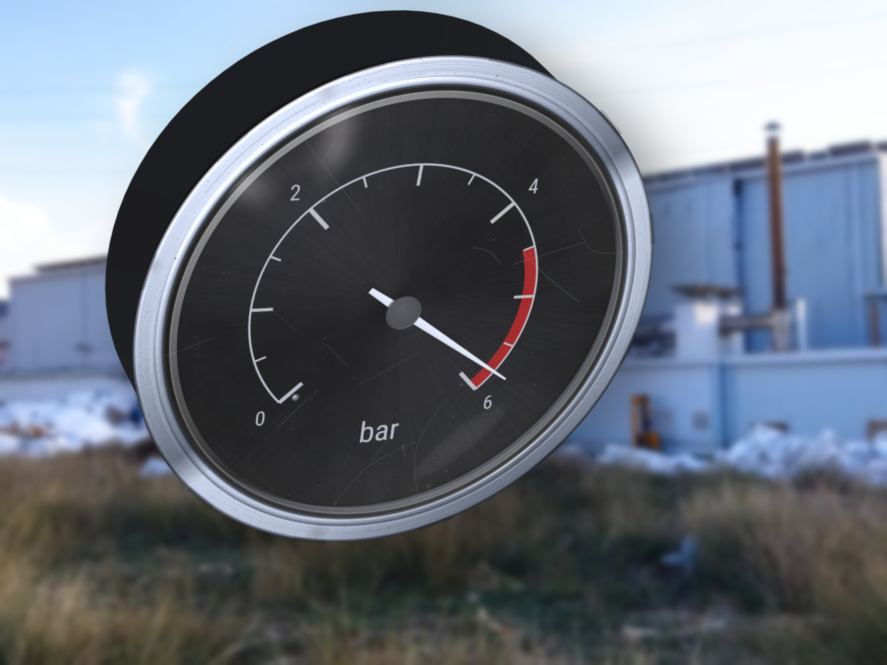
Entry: 5.75 bar
